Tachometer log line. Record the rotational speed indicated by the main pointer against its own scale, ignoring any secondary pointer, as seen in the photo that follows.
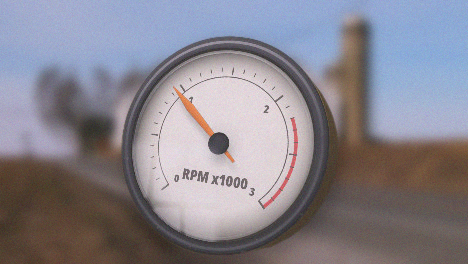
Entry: 950 rpm
